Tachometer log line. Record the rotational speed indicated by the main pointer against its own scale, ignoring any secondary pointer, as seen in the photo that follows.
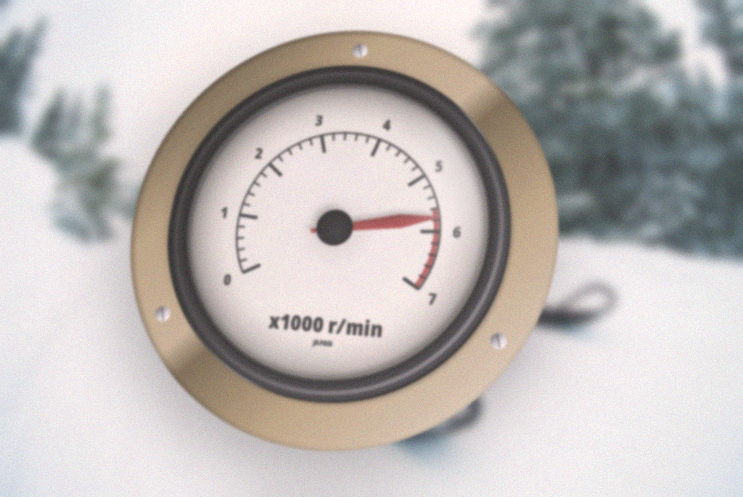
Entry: 5800 rpm
